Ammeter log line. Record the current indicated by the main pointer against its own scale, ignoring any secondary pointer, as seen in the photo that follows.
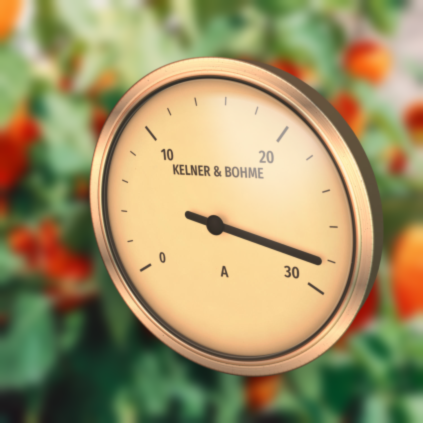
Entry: 28 A
